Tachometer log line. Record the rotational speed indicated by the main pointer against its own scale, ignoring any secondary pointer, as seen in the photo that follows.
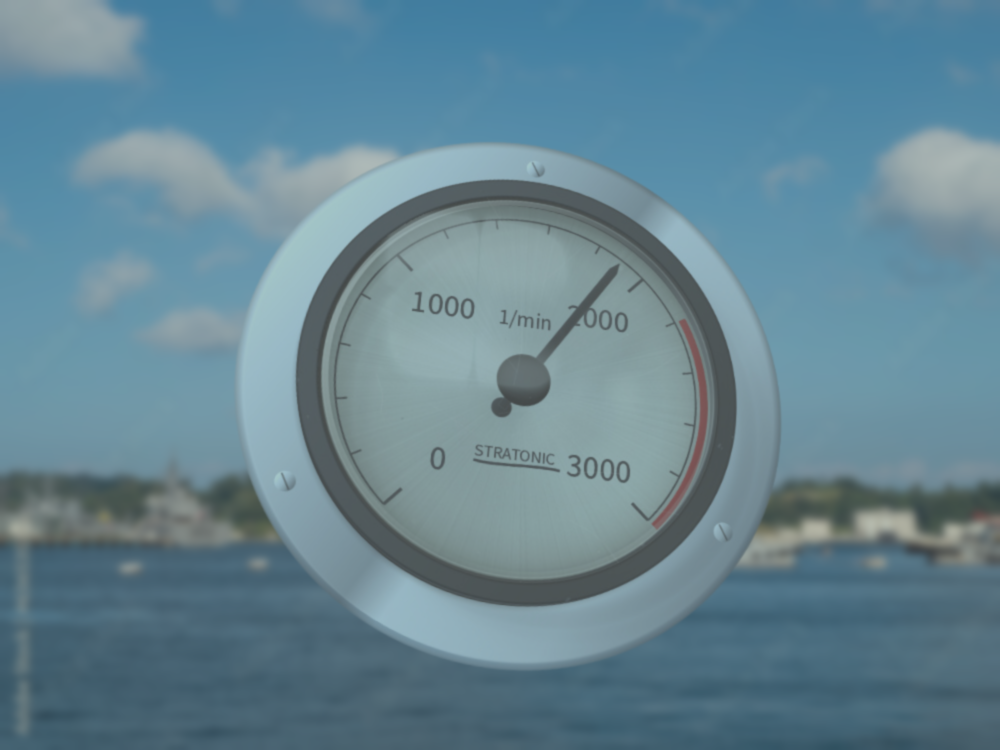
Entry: 1900 rpm
